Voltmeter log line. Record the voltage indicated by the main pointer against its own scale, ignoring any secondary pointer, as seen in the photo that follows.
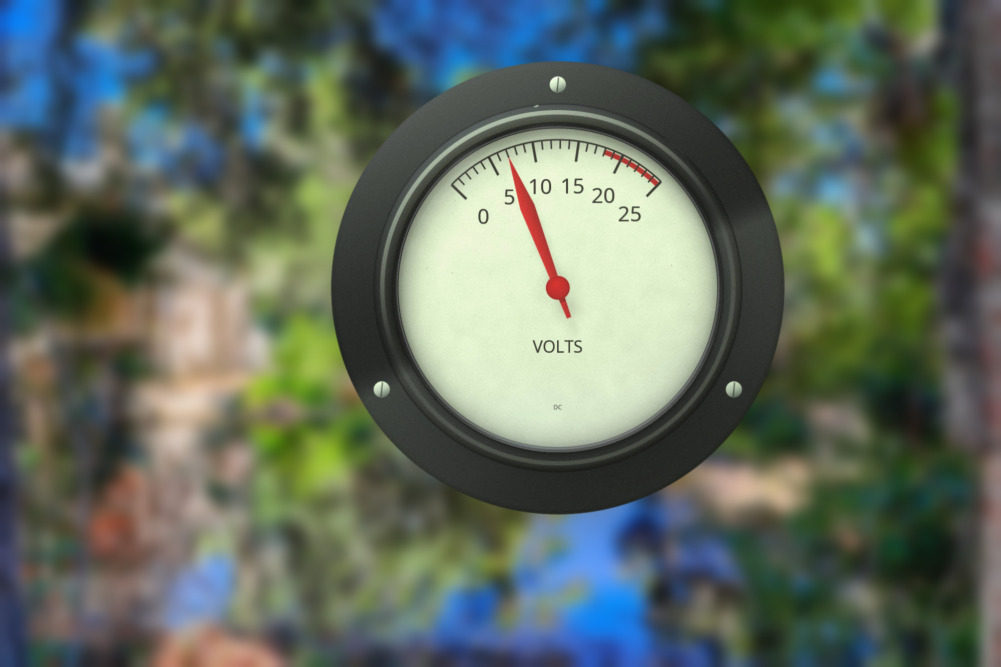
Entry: 7 V
